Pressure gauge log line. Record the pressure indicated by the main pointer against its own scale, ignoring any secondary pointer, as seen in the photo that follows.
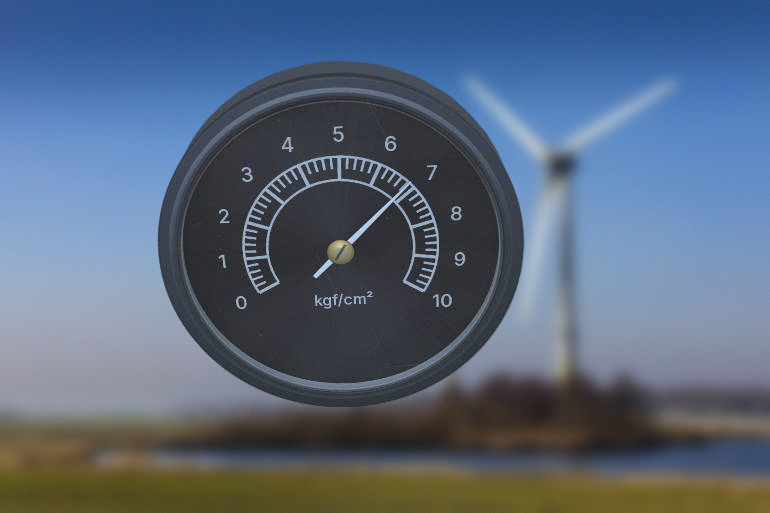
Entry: 6.8 kg/cm²
